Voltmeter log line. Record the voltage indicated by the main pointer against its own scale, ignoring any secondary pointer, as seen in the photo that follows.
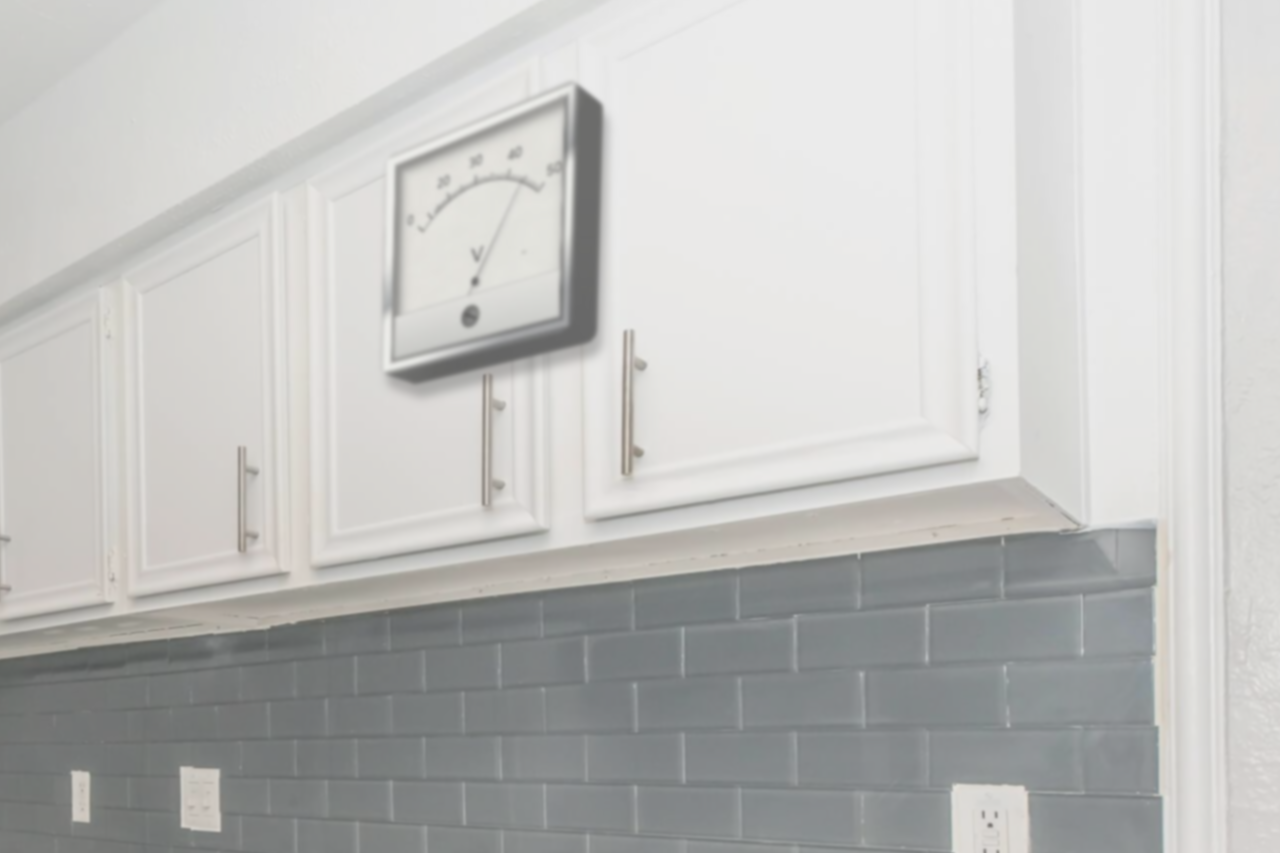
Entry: 45 V
